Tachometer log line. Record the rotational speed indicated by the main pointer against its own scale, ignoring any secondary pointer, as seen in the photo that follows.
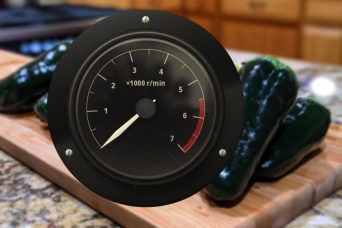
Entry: 0 rpm
